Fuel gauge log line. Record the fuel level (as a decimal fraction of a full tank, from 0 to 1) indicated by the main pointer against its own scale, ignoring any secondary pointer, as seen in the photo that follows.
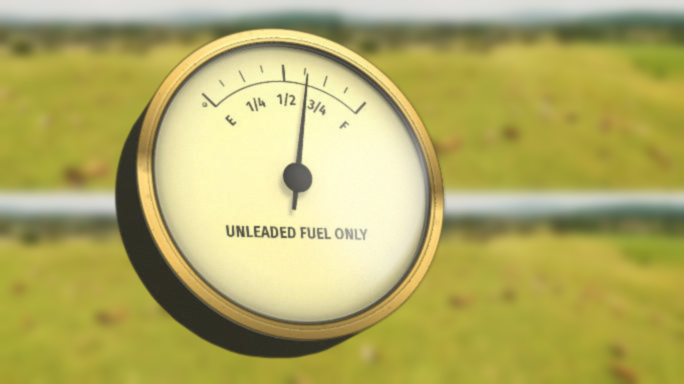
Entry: 0.625
